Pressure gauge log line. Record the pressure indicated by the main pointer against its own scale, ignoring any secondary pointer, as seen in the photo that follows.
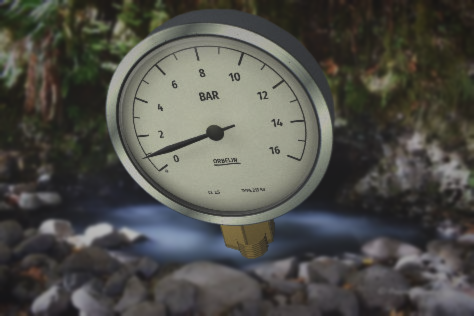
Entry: 1 bar
